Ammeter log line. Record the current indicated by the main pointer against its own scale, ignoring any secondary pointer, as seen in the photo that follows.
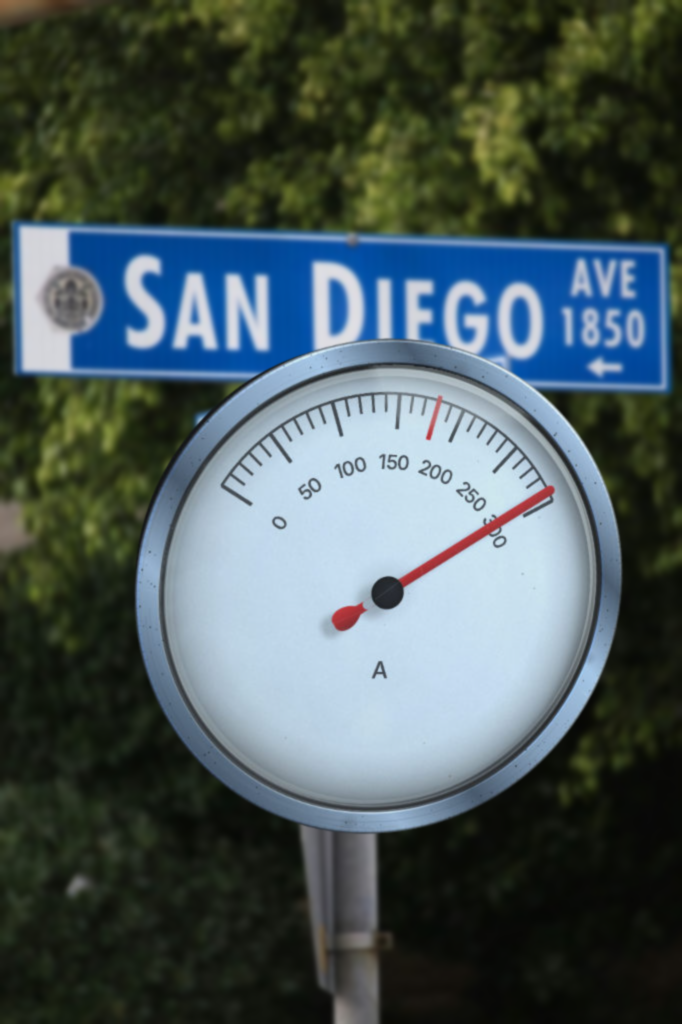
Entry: 290 A
